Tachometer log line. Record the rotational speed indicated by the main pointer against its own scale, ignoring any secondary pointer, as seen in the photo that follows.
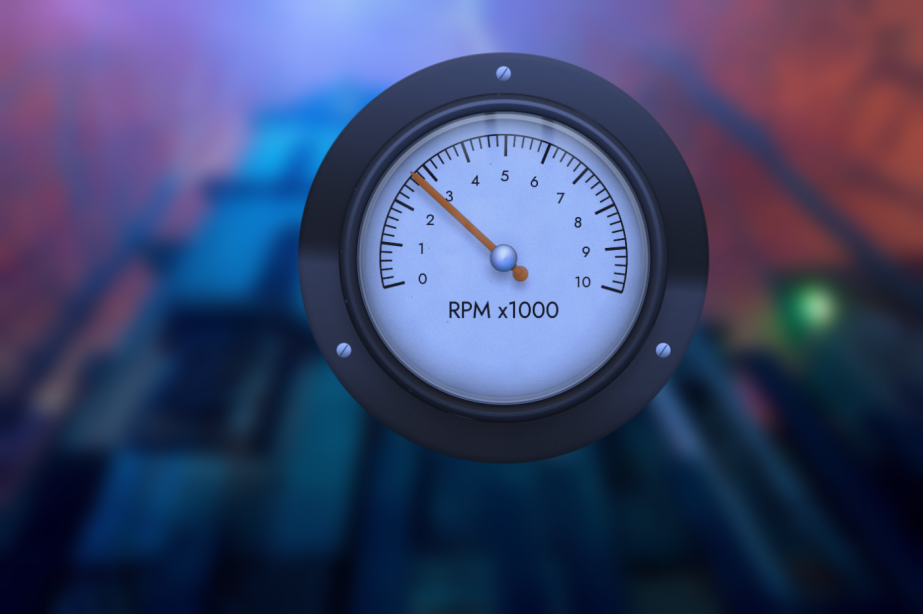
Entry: 2700 rpm
